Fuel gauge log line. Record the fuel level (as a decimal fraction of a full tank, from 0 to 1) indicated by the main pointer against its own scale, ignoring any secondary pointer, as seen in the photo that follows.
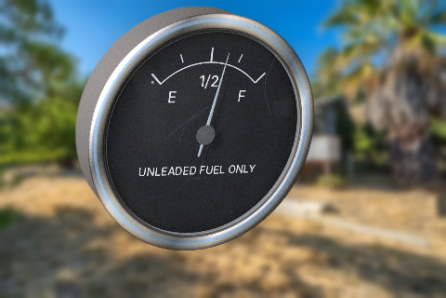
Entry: 0.625
